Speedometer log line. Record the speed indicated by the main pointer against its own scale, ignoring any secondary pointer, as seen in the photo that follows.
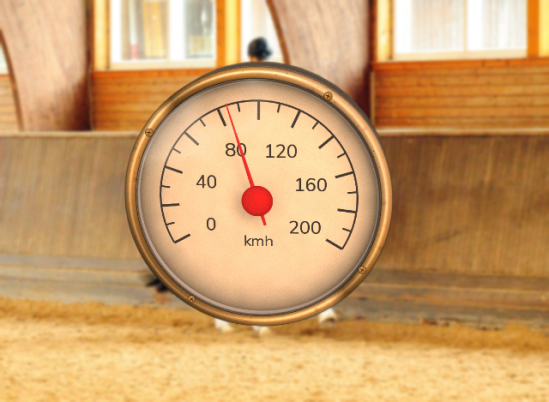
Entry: 85 km/h
